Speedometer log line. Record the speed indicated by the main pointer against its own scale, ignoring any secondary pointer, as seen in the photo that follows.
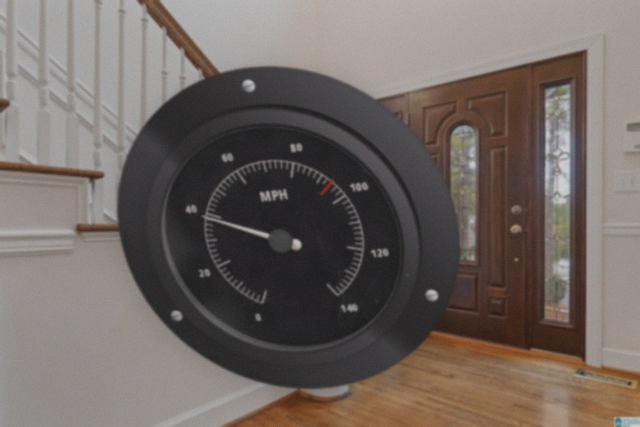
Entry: 40 mph
